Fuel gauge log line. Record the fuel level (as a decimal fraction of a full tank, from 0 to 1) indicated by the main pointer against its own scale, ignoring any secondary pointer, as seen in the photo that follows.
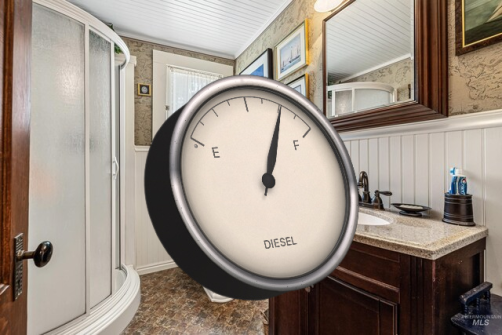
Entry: 0.75
